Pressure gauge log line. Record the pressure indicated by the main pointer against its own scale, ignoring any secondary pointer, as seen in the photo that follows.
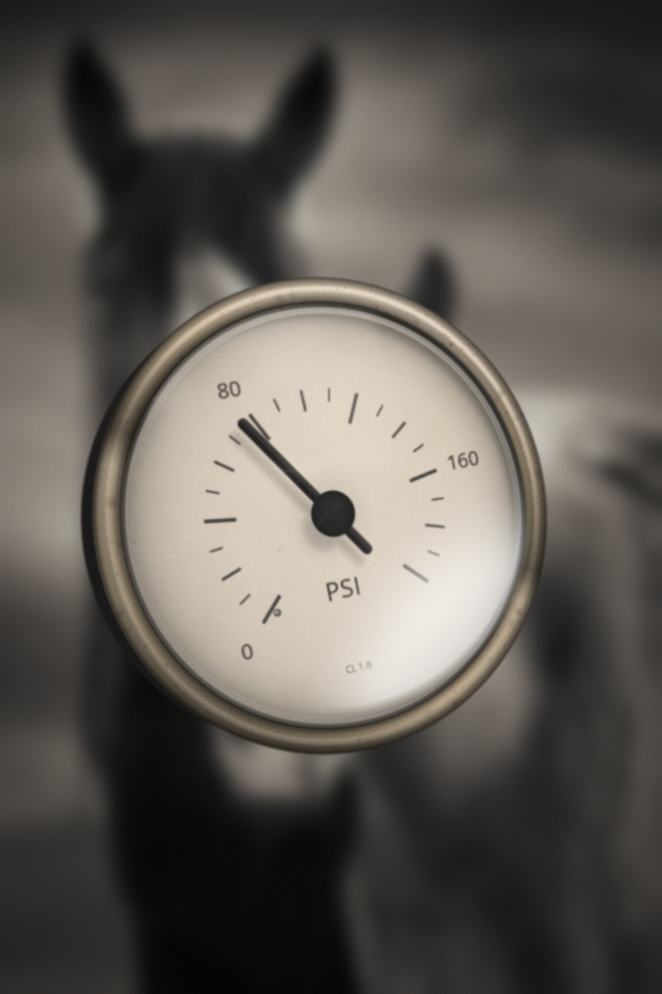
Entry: 75 psi
